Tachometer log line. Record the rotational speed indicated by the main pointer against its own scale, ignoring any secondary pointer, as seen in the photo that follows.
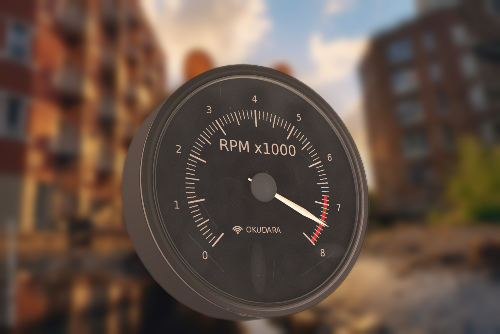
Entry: 7500 rpm
